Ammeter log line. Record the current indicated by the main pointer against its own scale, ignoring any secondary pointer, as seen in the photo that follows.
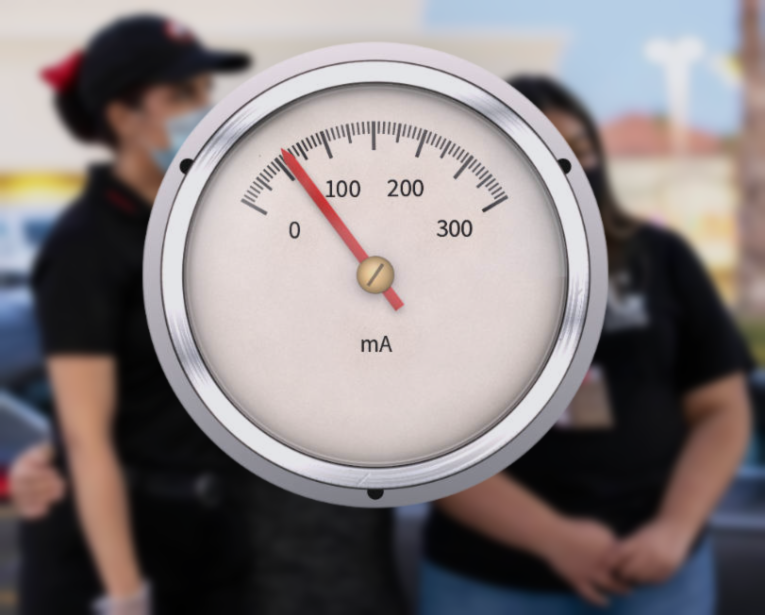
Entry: 60 mA
